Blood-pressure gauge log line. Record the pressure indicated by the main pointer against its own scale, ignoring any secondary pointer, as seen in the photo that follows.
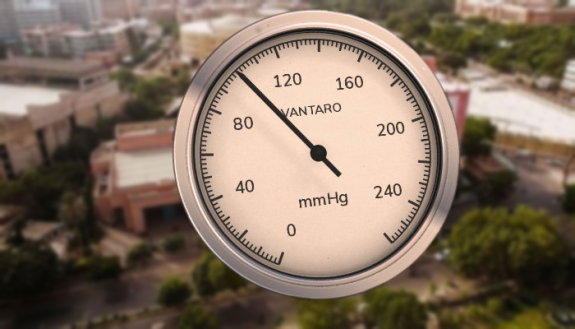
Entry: 100 mmHg
